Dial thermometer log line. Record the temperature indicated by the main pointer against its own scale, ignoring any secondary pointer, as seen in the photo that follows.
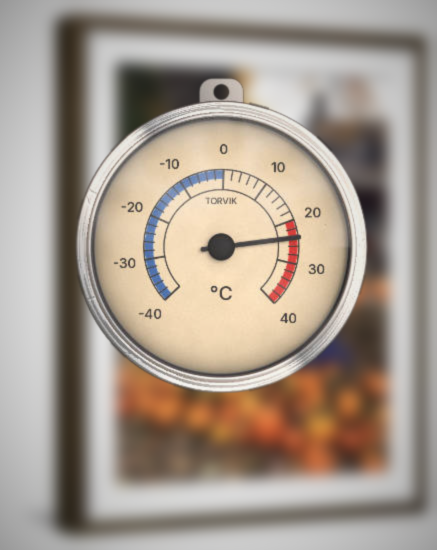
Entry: 24 °C
